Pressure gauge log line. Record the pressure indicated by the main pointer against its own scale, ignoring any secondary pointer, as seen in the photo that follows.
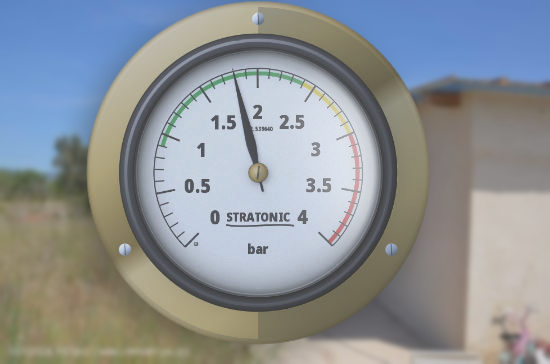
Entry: 1.8 bar
